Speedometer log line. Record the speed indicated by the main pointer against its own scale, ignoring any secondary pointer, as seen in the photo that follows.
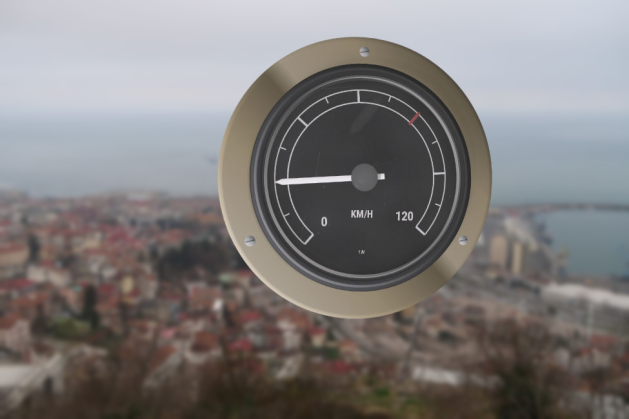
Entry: 20 km/h
